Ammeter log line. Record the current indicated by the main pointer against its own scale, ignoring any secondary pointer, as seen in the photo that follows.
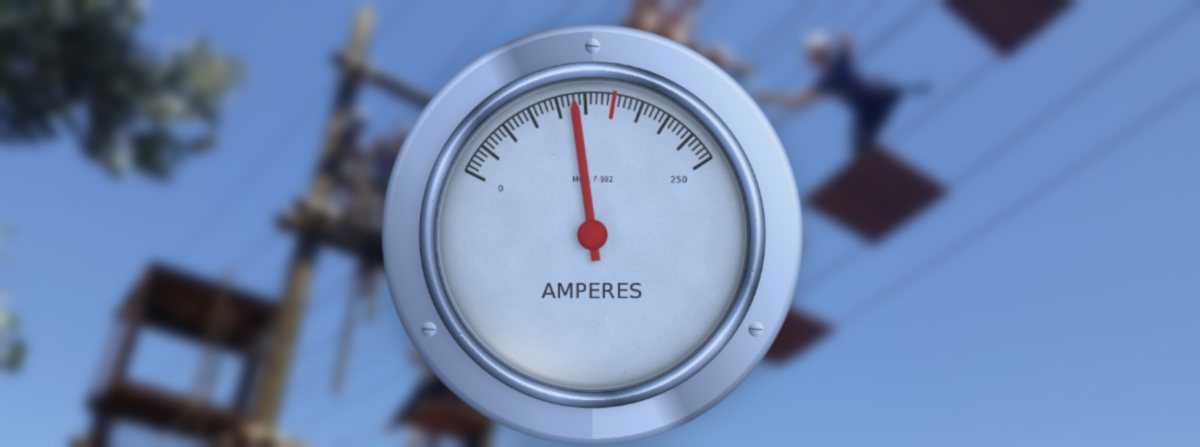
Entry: 115 A
